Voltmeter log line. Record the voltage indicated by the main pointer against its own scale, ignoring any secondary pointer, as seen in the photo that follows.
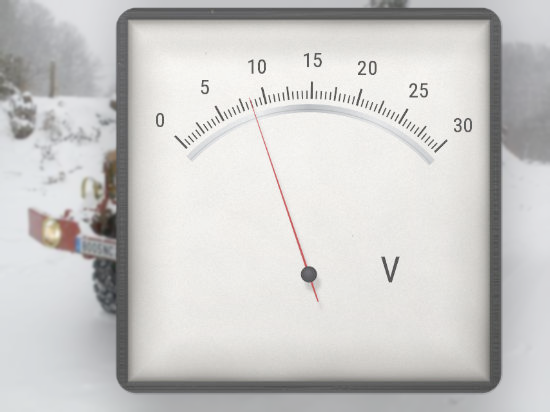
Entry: 8.5 V
